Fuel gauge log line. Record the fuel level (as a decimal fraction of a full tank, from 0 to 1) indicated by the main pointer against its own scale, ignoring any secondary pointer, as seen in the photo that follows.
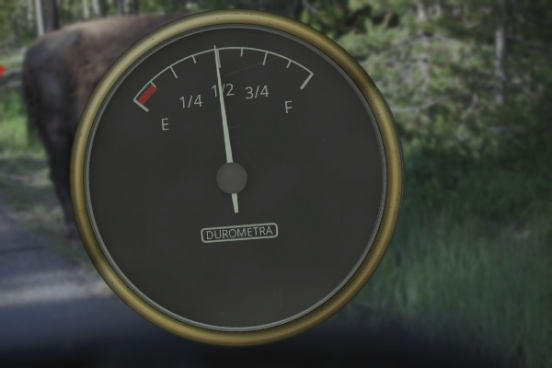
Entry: 0.5
